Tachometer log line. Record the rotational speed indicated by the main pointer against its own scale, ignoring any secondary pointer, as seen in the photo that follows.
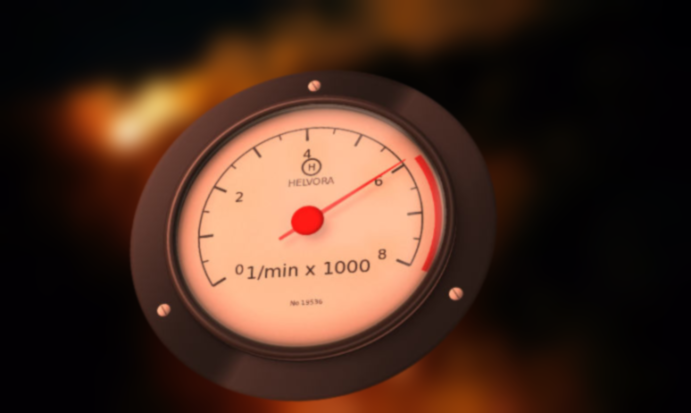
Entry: 6000 rpm
